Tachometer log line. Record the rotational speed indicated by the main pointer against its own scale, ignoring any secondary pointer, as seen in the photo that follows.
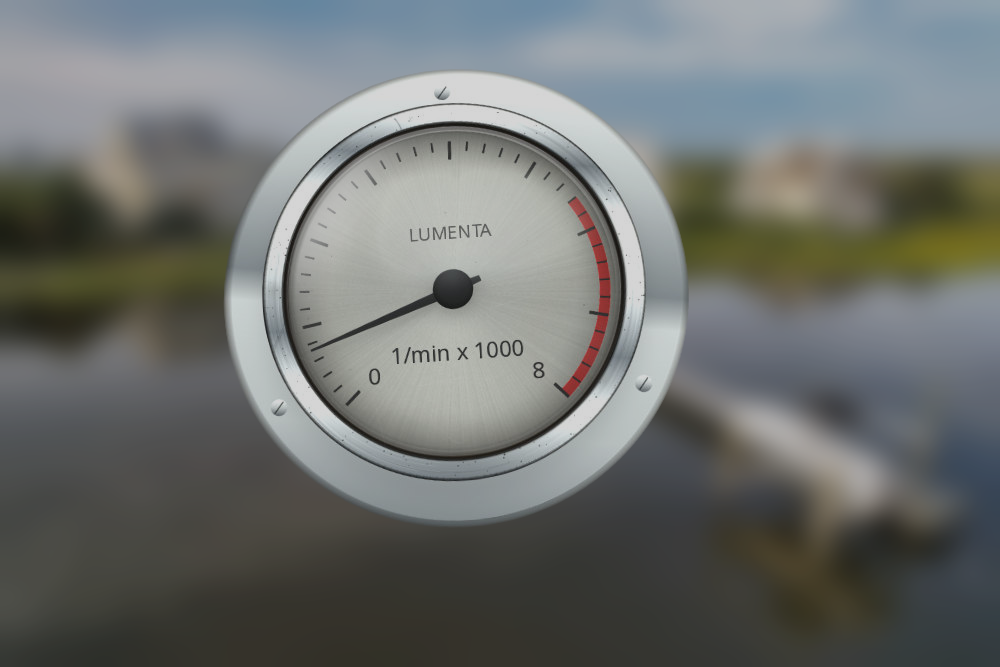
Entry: 700 rpm
